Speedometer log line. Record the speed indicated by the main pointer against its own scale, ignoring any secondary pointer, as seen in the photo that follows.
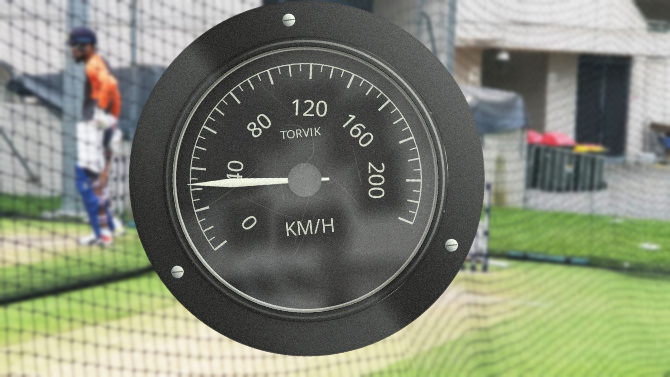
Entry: 32.5 km/h
